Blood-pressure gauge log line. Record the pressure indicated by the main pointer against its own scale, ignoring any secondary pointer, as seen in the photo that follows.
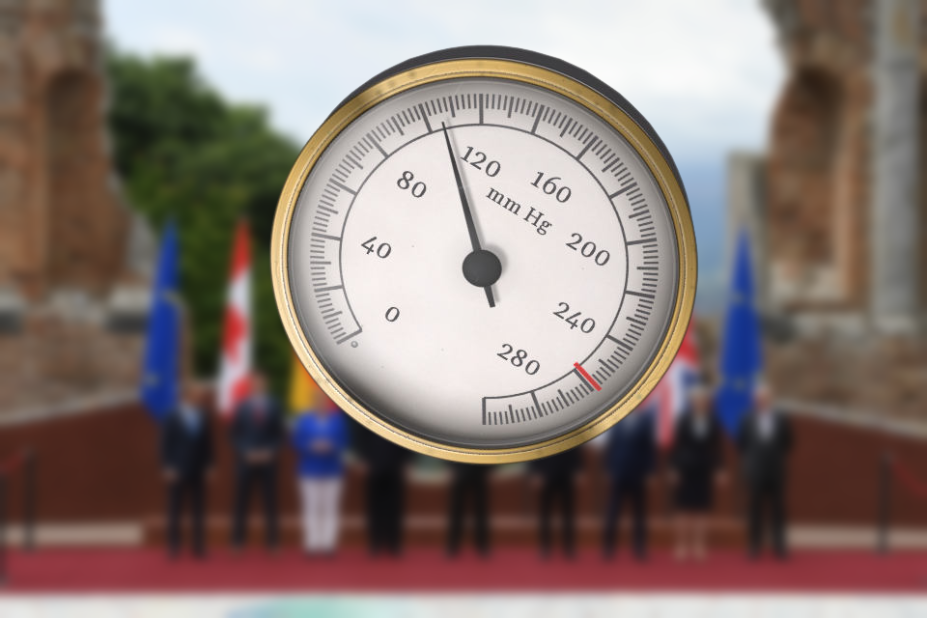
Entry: 106 mmHg
